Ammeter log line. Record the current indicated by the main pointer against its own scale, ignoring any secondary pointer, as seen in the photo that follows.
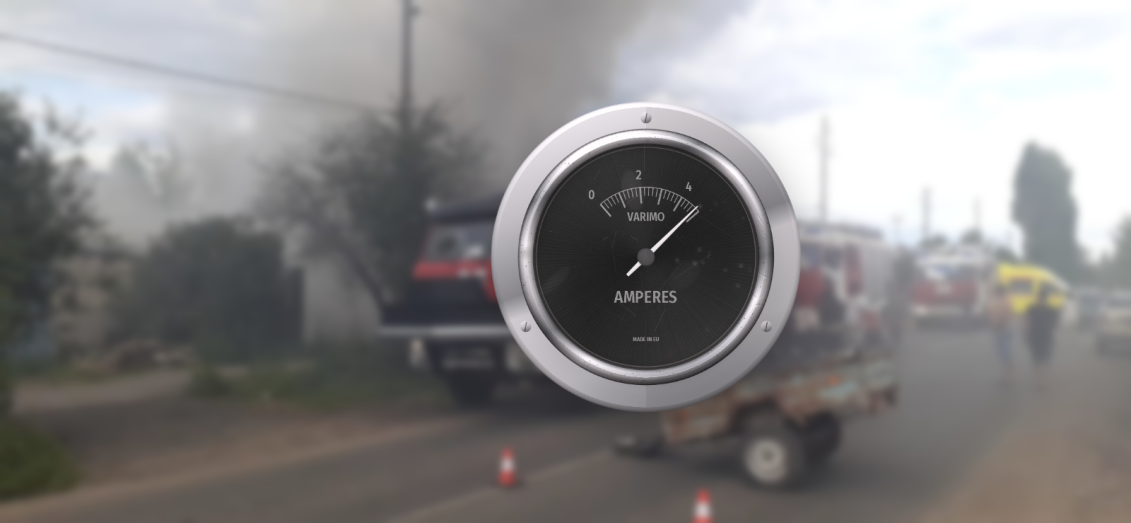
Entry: 4.8 A
